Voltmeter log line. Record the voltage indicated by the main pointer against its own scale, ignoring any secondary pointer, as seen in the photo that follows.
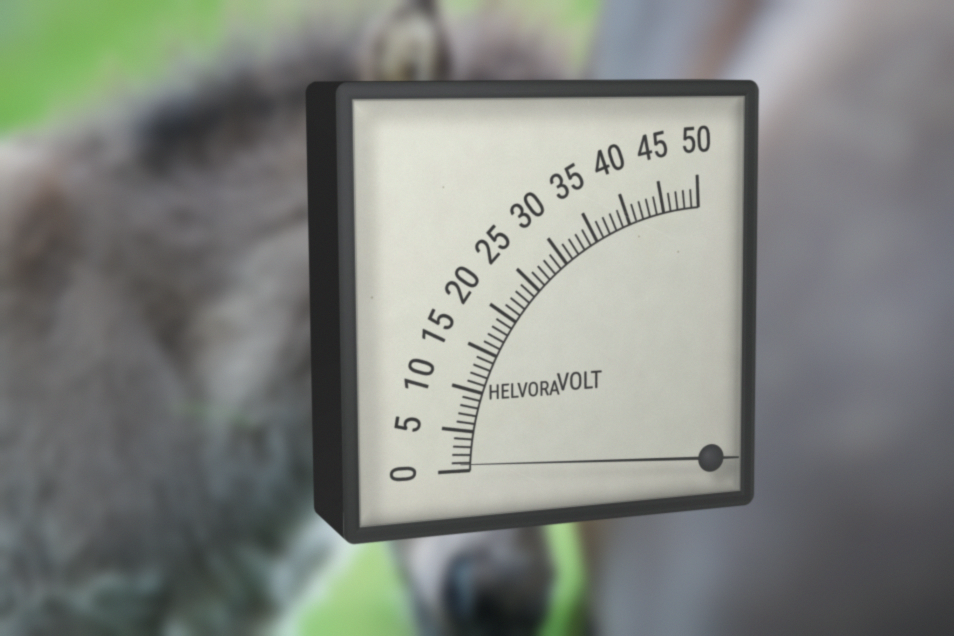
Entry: 1 V
